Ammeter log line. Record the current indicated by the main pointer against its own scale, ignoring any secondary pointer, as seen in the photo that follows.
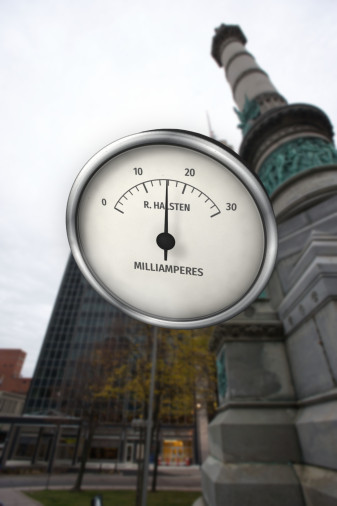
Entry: 16 mA
